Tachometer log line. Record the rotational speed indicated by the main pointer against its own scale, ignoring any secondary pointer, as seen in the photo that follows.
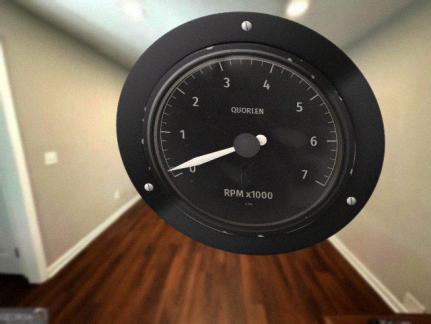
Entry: 200 rpm
